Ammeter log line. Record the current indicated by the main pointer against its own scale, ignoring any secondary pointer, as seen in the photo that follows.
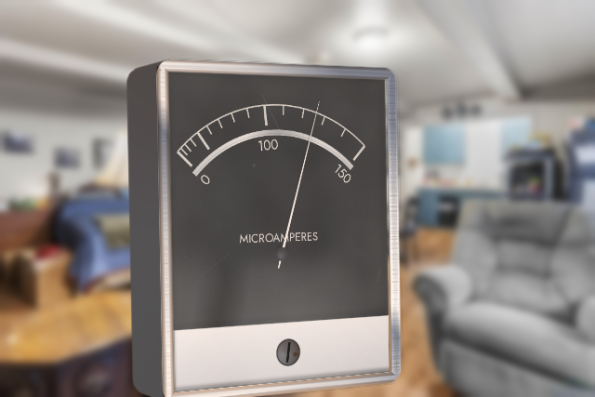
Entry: 125 µA
